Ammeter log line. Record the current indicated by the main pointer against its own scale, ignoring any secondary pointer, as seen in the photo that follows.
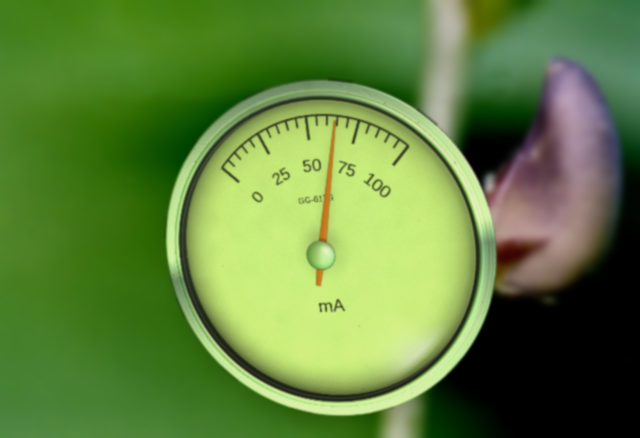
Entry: 65 mA
